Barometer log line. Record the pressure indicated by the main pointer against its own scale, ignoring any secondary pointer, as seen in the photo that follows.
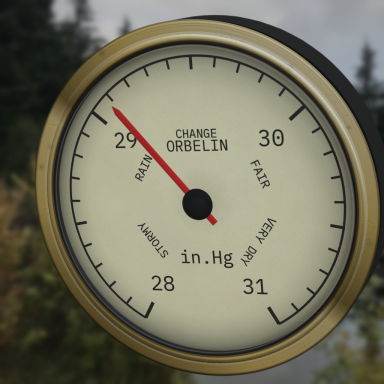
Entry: 29.1 inHg
